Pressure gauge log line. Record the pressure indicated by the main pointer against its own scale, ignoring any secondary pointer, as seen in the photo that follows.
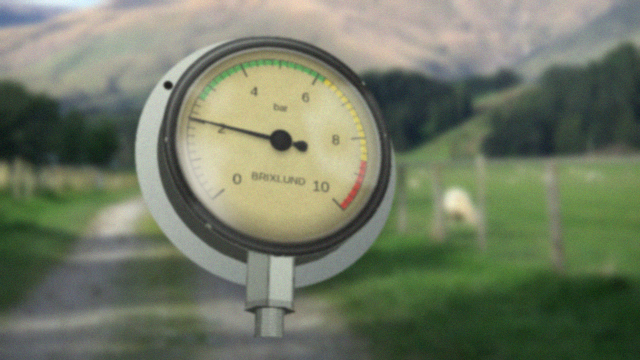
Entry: 2 bar
